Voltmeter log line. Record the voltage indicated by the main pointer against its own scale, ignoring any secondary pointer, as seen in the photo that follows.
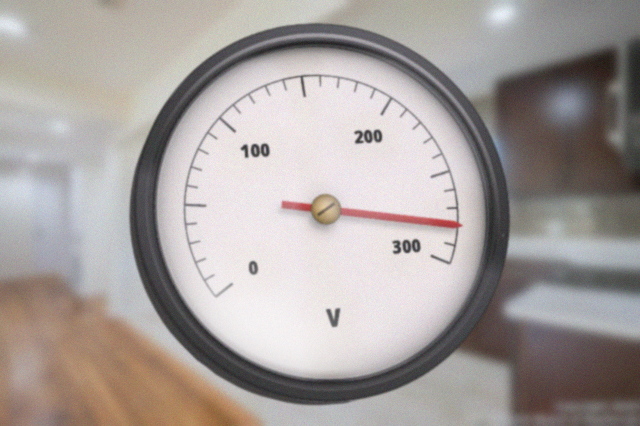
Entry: 280 V
